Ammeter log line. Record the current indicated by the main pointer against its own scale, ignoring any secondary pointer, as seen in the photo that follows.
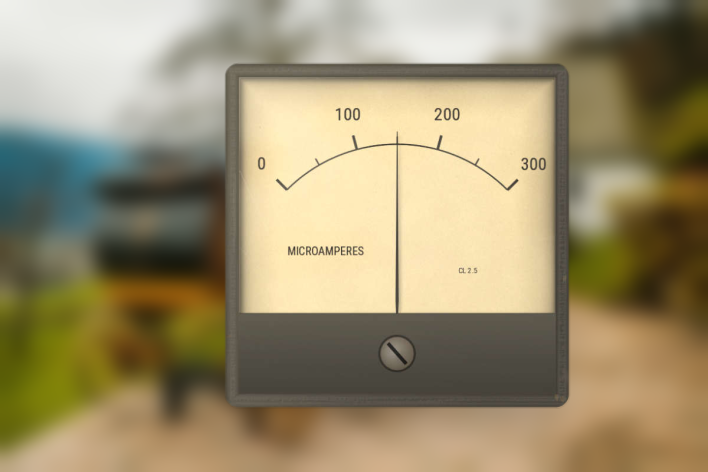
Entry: 150 µA
